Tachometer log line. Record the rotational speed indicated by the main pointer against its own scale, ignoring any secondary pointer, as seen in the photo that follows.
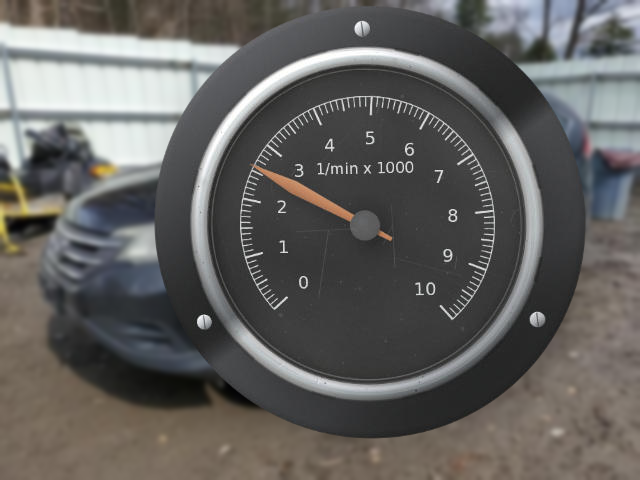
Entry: 2600 rpm
